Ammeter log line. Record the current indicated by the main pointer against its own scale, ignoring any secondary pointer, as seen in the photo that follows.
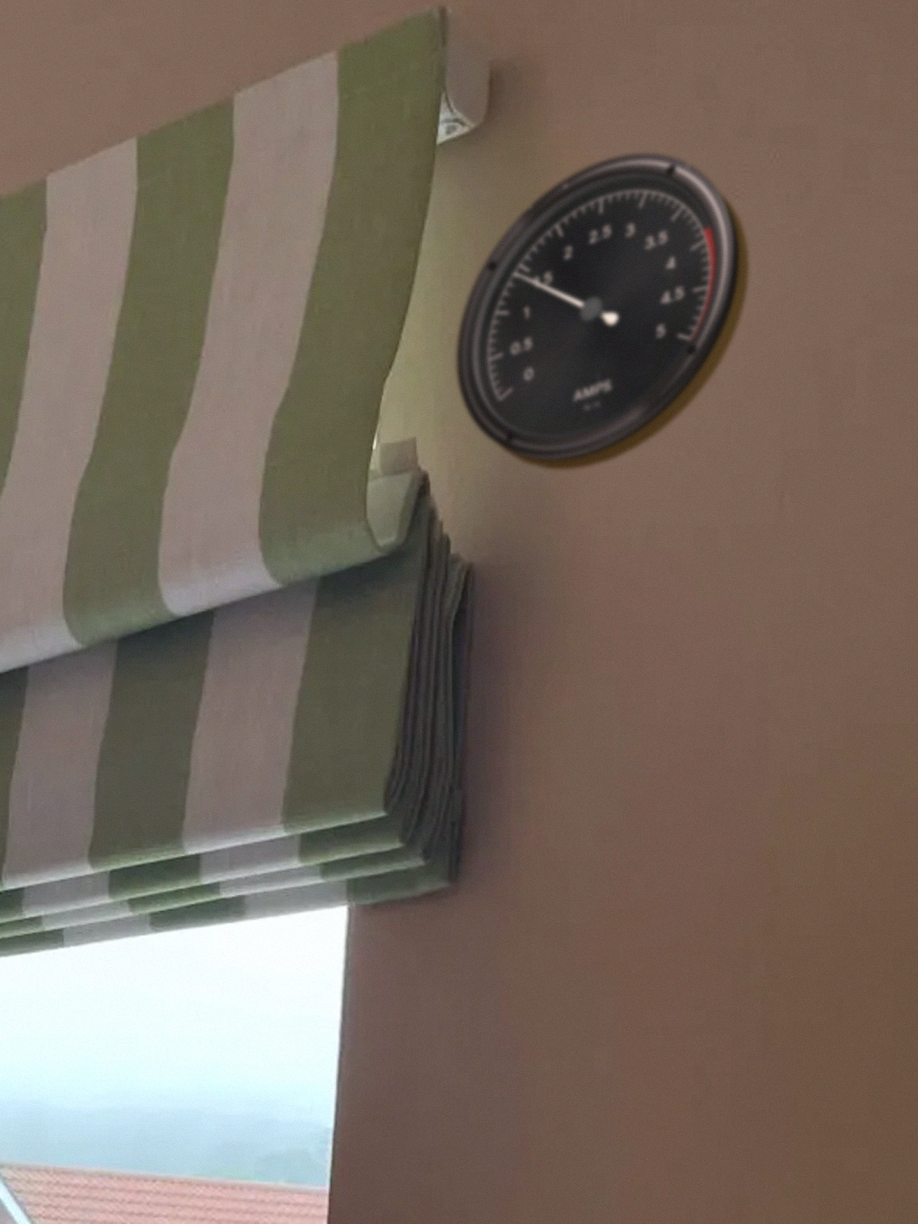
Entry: 1.4 A
